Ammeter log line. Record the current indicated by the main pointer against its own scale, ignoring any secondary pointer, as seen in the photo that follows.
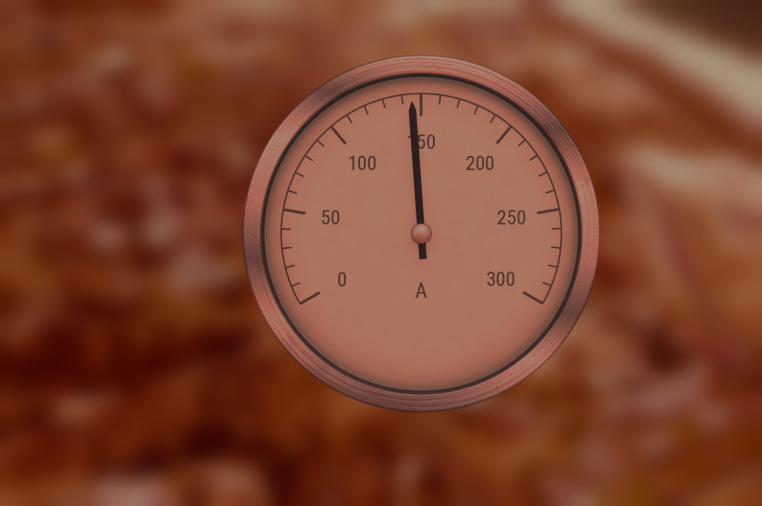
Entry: 145 A
